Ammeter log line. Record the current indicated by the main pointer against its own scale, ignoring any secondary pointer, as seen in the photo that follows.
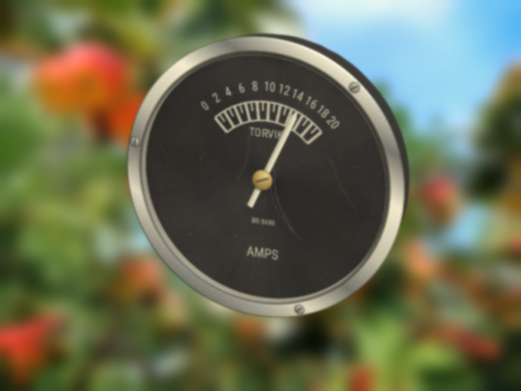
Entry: 15 A
